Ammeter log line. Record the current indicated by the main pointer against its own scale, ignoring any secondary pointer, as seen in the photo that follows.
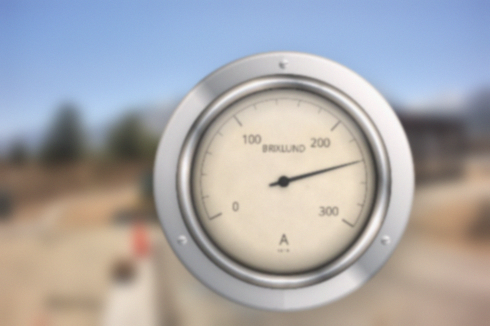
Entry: 240 A
